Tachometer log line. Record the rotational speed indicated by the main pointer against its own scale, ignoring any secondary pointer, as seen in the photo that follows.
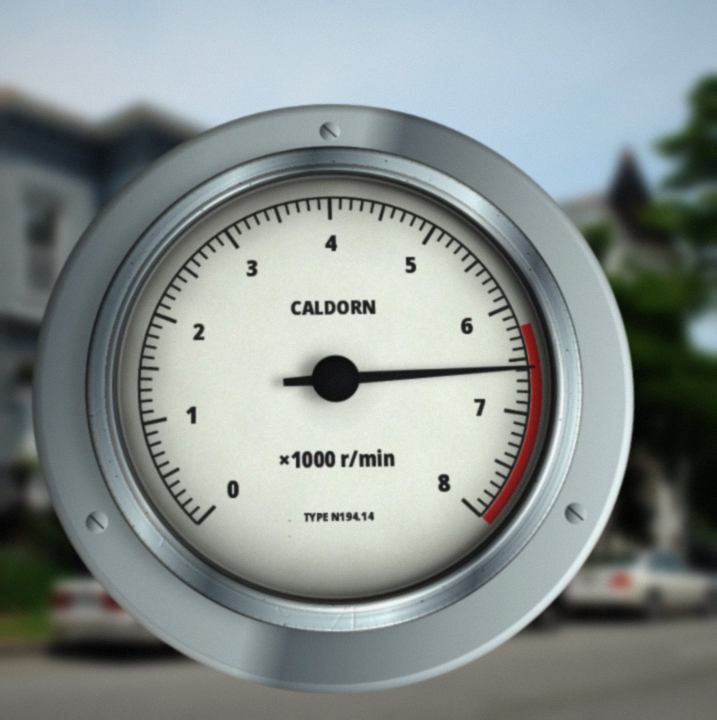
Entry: 6600 rpm
